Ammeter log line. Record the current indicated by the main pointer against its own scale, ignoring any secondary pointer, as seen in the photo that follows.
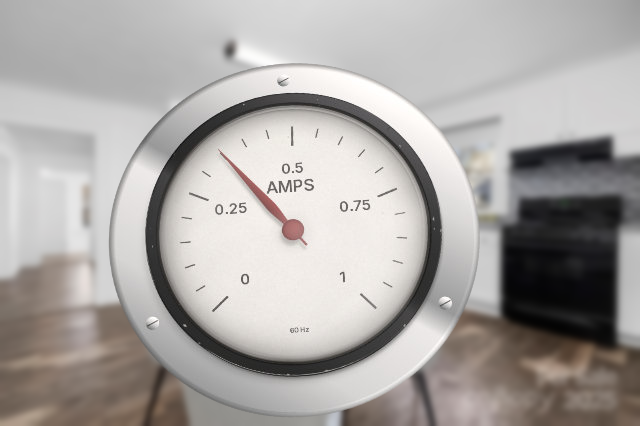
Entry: 0.35 A
